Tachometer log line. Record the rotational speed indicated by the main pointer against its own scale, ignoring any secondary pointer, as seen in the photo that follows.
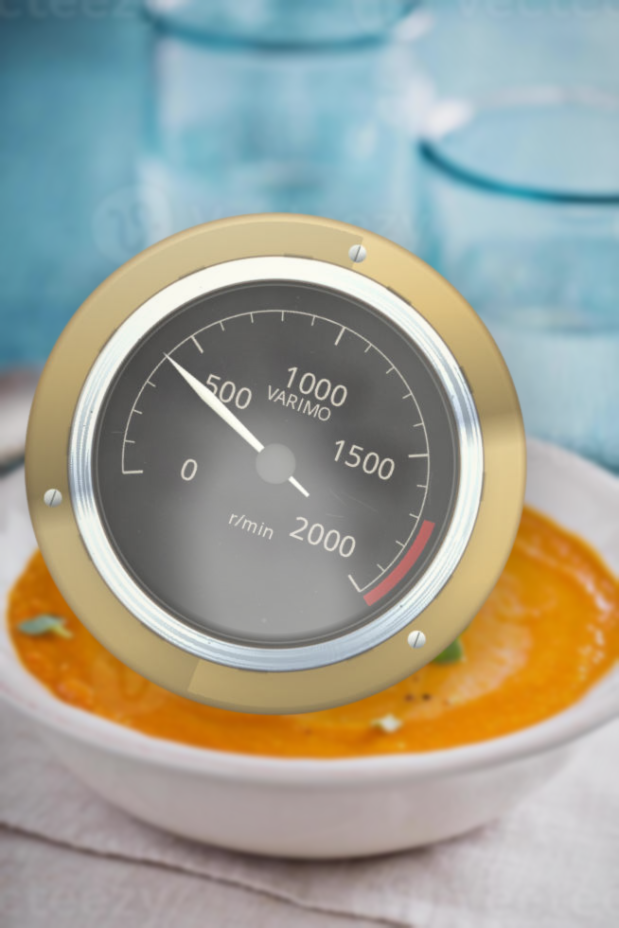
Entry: 400 rpm
